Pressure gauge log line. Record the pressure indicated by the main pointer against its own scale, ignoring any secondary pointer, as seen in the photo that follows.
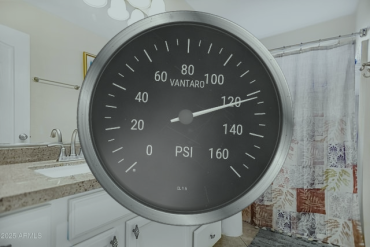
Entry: 122.5 psi
